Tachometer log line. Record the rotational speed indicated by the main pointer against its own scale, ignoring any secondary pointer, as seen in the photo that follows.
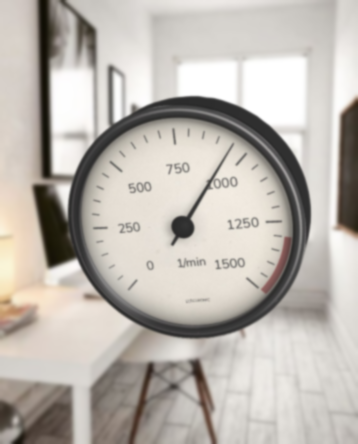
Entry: 950 rpm
